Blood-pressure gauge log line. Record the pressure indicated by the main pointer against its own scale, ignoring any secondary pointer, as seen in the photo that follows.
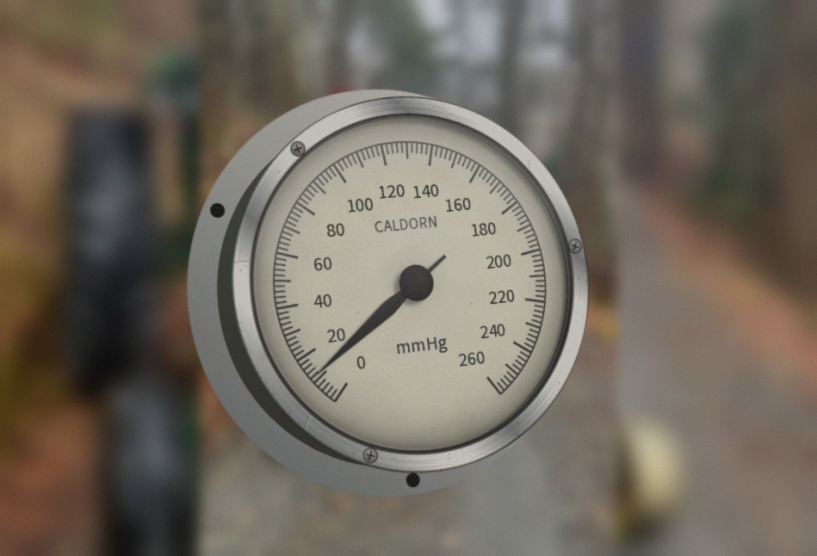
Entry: 12 mmHg
